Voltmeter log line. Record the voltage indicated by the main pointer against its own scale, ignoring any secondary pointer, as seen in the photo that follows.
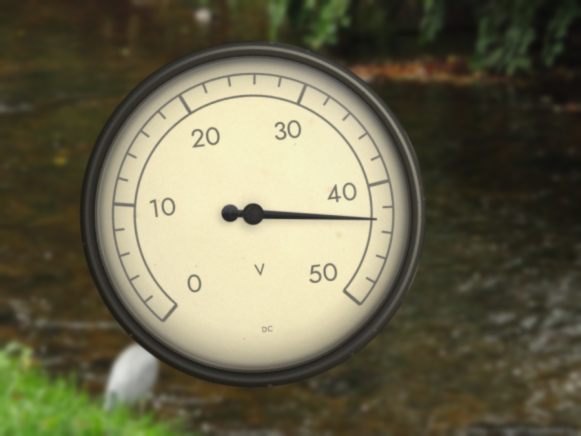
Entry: 43 V
